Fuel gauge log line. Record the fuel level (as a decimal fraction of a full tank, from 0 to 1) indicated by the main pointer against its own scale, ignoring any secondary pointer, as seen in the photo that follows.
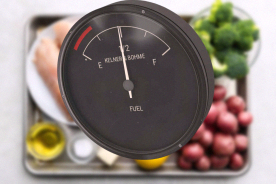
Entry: 0.5
